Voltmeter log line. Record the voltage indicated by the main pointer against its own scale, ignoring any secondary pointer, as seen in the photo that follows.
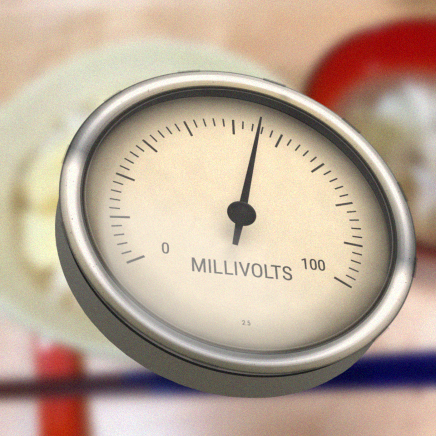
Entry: 55 mV
